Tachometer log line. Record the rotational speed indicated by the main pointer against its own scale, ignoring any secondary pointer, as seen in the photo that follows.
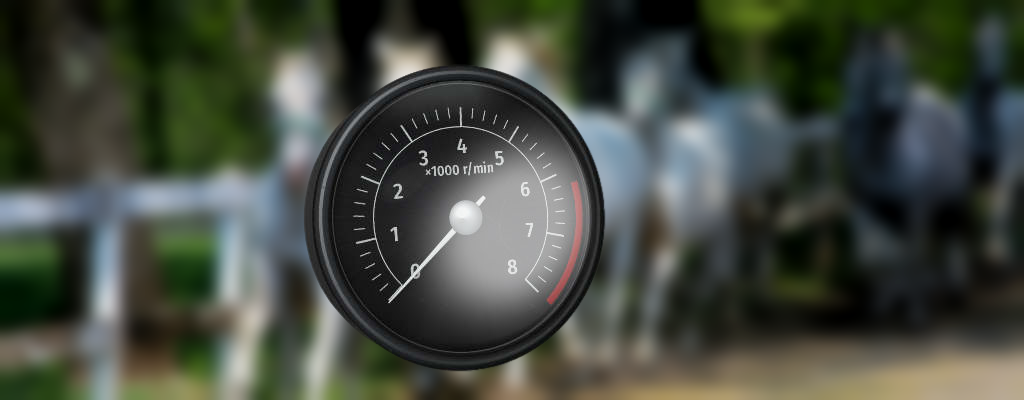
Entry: 0 rpm
